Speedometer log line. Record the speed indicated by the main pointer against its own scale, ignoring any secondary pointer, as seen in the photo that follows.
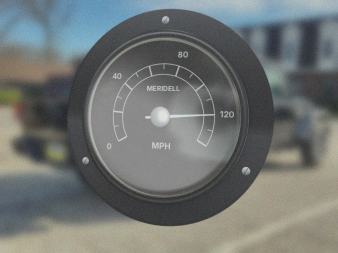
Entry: 120 mph
